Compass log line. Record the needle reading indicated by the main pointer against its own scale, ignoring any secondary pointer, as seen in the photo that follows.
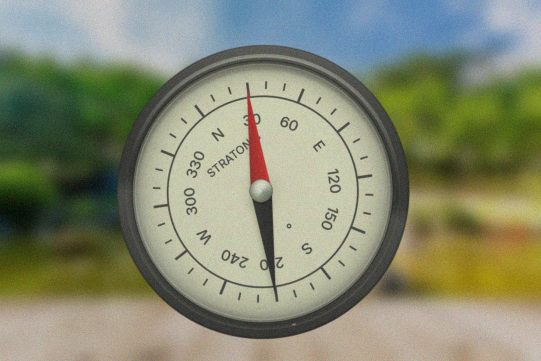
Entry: 30 °
